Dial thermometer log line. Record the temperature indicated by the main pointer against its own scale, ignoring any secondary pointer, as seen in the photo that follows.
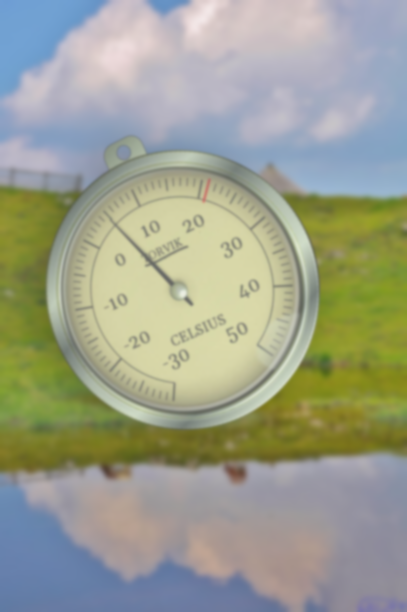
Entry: 5 °C
